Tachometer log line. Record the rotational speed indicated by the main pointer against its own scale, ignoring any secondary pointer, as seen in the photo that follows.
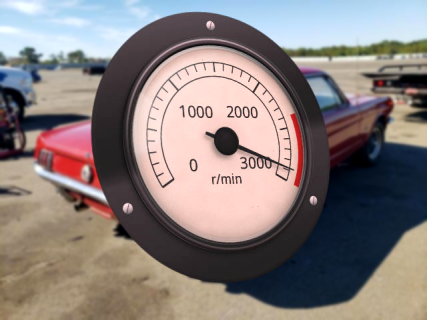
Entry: 2900 rpm
